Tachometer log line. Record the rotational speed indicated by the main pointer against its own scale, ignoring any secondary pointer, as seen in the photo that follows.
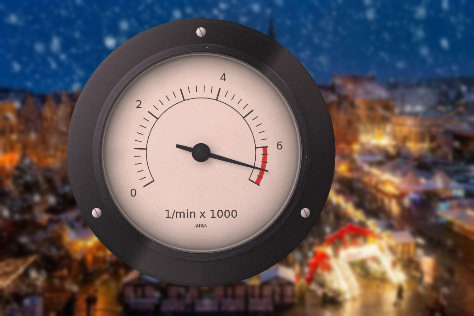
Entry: 6600 rpm
